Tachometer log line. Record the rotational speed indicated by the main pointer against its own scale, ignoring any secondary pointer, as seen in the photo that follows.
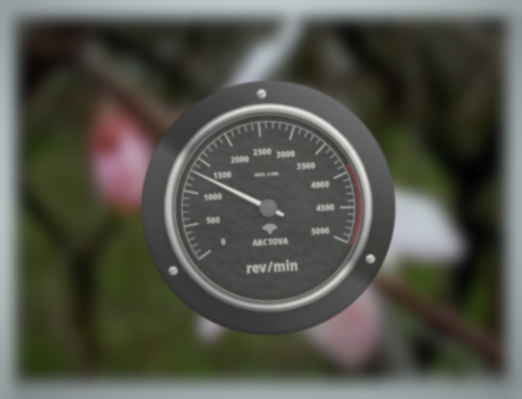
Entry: 1300 rpm
